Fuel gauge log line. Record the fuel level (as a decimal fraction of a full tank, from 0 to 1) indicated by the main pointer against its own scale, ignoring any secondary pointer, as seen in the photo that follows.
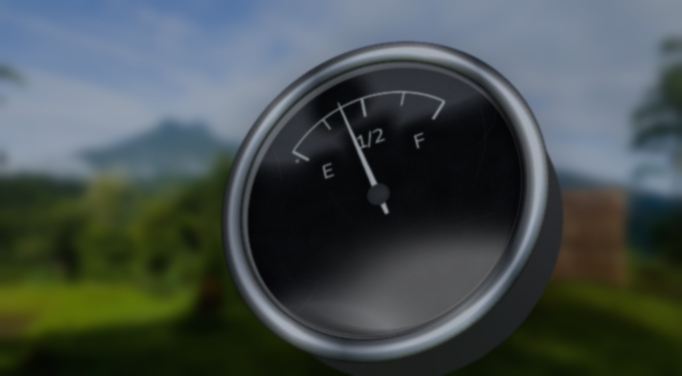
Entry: 0.375
